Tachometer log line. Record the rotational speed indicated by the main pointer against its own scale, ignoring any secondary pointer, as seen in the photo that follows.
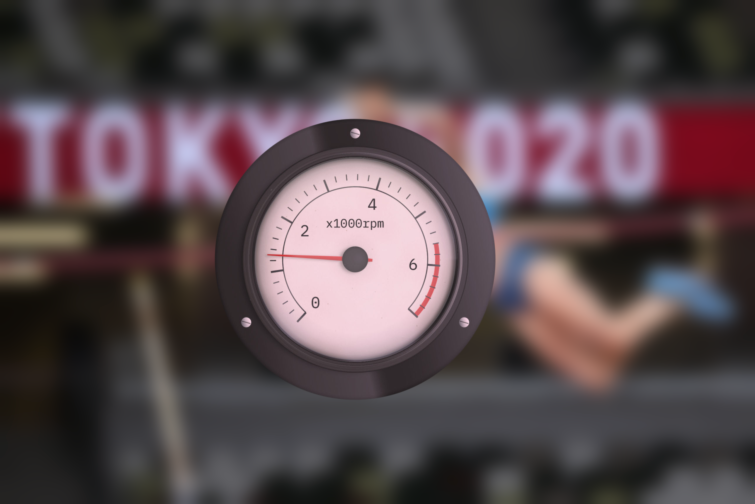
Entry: 1300 rpm
